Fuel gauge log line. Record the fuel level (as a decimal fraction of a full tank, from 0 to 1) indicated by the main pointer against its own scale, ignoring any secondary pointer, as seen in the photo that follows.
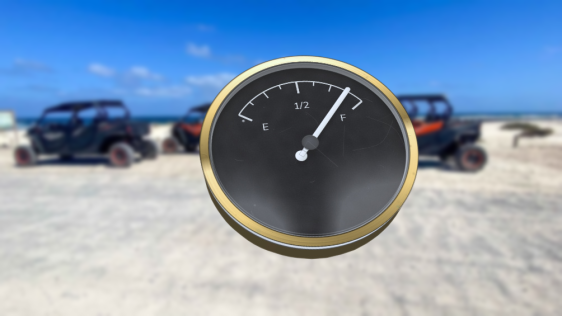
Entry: 0.875
